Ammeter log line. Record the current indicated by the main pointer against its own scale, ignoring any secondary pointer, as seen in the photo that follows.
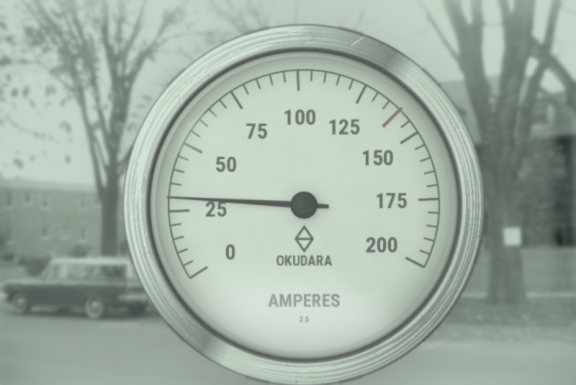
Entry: 30 A
